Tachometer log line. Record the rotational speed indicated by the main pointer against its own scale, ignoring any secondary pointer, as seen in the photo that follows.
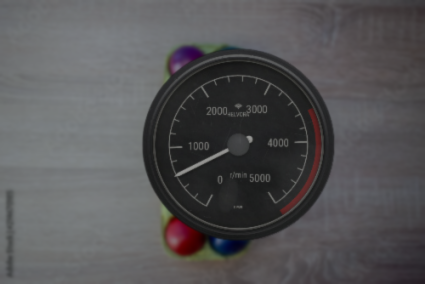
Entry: 600 rpm
